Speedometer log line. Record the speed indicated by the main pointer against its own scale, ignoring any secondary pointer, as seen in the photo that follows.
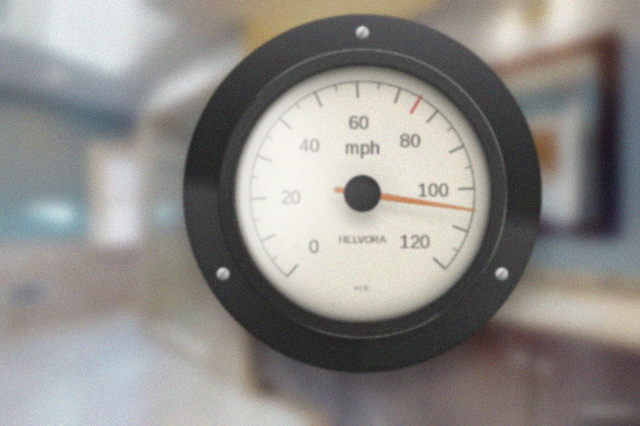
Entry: 105 mph
